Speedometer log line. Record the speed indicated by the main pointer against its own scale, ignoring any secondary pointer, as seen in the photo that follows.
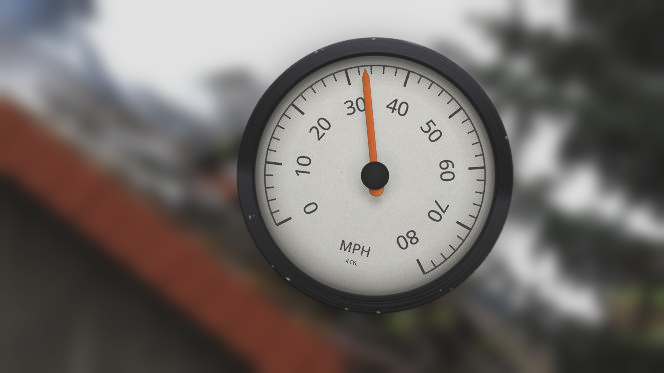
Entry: 33 mph
